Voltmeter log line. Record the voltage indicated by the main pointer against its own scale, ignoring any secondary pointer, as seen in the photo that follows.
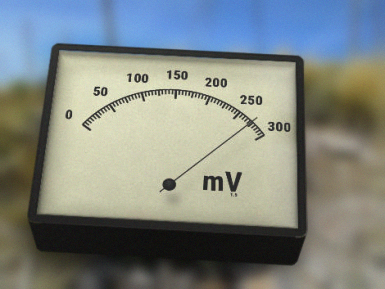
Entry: 275 mV
